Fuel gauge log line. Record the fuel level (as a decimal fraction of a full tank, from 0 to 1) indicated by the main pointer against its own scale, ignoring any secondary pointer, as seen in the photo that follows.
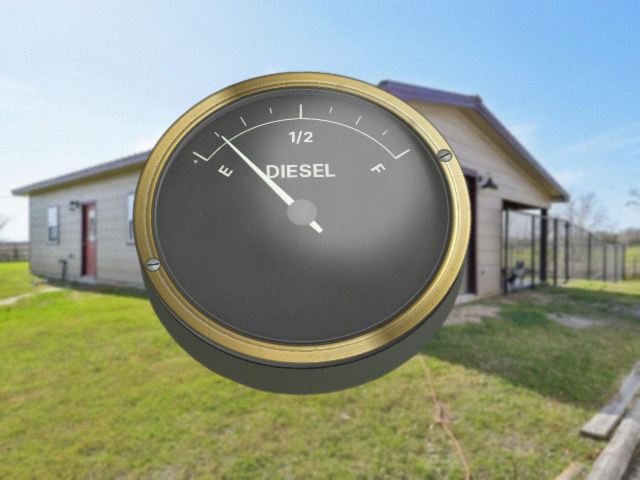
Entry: 0.125
